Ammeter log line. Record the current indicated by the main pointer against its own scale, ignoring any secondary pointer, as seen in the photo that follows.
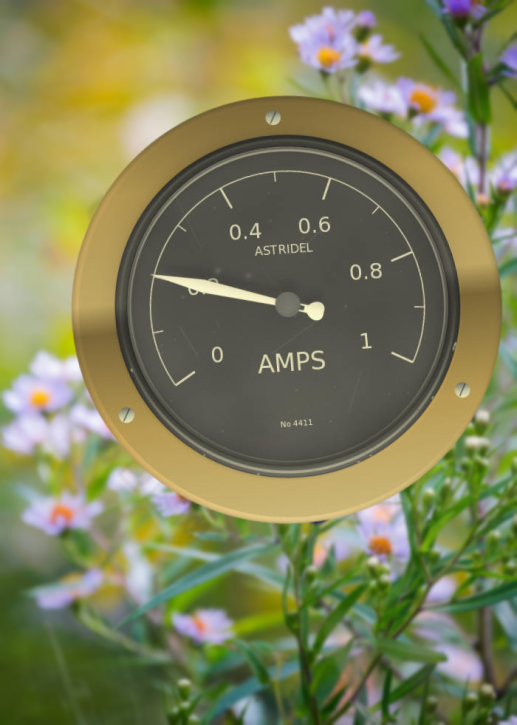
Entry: 0.2 A
